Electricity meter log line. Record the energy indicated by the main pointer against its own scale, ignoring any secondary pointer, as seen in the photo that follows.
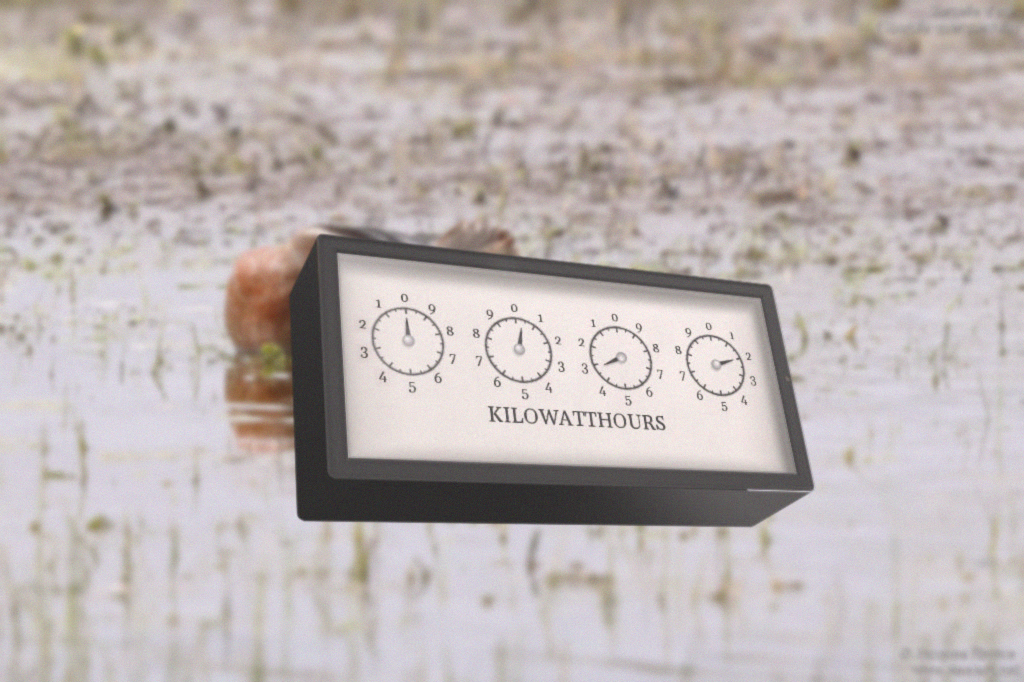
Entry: 32 kWh
